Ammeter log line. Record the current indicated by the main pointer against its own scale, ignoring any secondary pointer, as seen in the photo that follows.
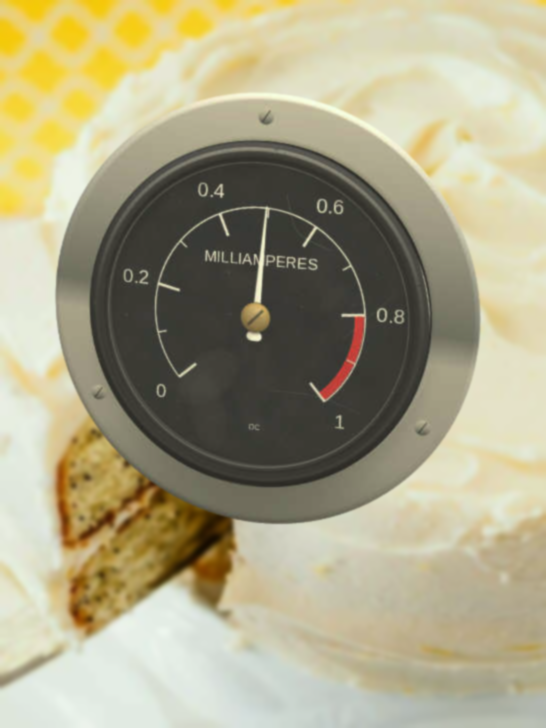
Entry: 0.5 mA
